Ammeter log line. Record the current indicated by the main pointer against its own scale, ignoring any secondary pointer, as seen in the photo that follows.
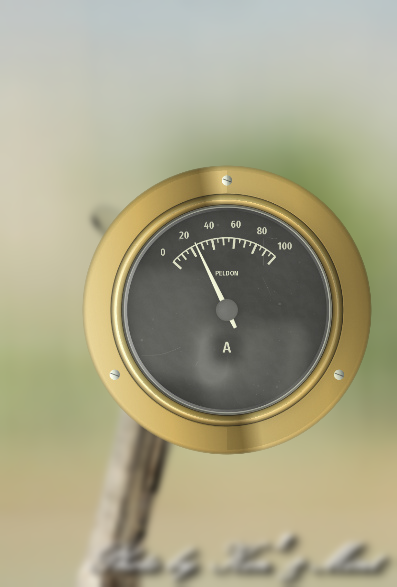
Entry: 25 A
